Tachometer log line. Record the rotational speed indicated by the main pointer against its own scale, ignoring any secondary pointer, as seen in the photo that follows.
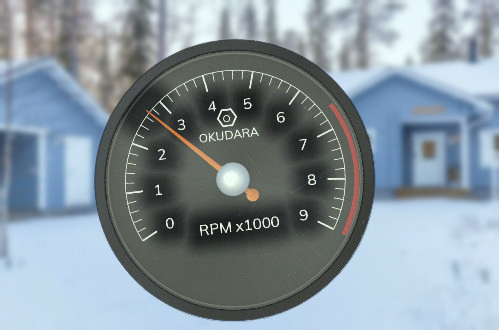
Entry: 2700 rpm
